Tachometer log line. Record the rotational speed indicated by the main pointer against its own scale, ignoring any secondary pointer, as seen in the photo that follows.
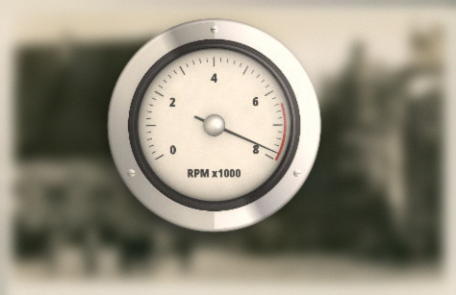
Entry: 7800 rpm
